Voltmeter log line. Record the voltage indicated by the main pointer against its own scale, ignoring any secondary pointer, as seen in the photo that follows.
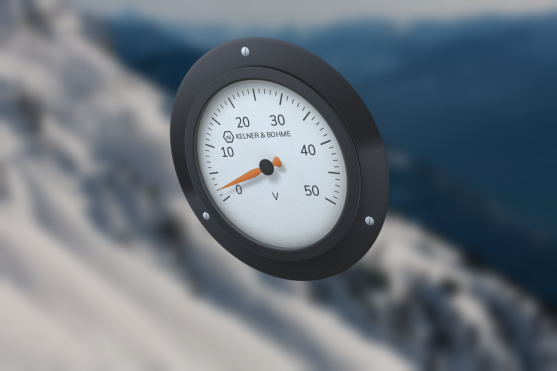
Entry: 2 V
